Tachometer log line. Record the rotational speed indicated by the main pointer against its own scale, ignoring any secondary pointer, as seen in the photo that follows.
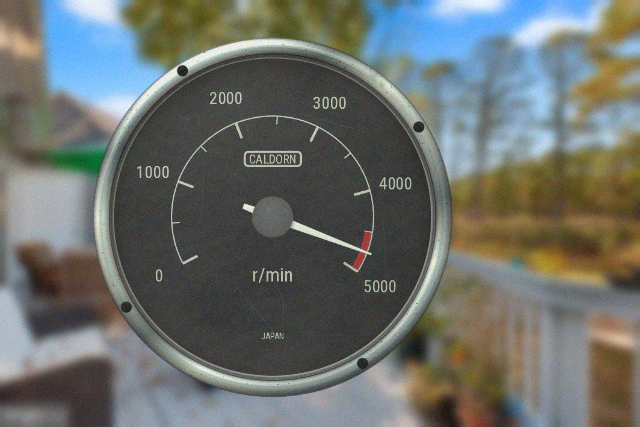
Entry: 4750 rpm
